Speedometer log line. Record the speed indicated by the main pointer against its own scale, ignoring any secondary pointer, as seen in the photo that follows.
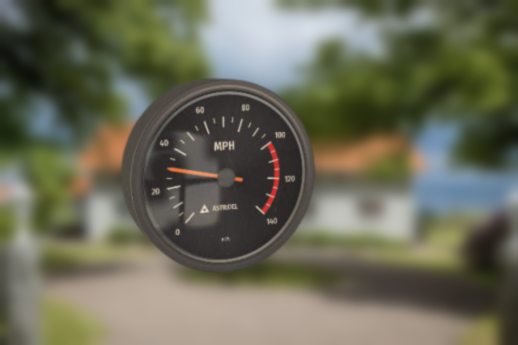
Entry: 30 mph
